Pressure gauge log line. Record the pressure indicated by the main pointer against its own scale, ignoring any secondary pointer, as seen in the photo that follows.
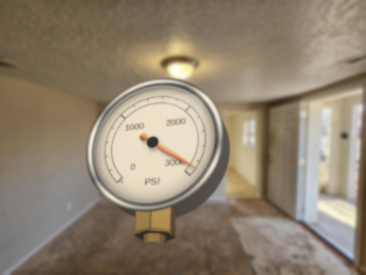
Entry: 2900 psi
